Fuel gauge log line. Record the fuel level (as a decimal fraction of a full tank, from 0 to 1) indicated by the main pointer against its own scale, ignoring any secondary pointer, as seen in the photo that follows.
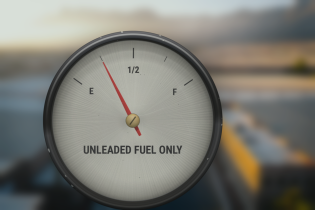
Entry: 0.25
